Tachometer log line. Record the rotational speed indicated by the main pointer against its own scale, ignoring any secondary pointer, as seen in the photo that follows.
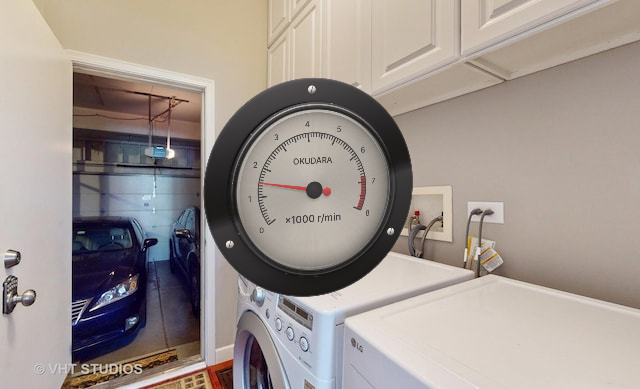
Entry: 1500 rpm
